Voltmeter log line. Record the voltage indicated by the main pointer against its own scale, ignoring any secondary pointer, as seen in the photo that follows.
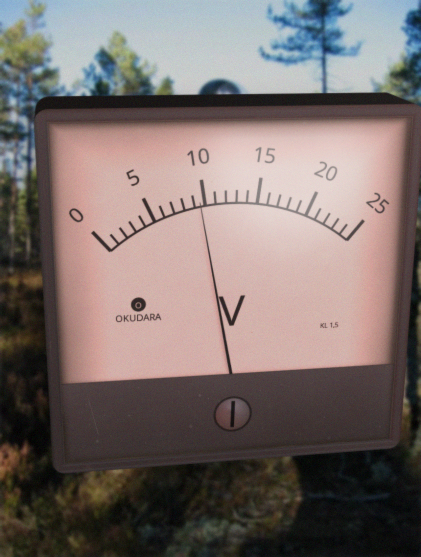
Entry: 9.5 V
